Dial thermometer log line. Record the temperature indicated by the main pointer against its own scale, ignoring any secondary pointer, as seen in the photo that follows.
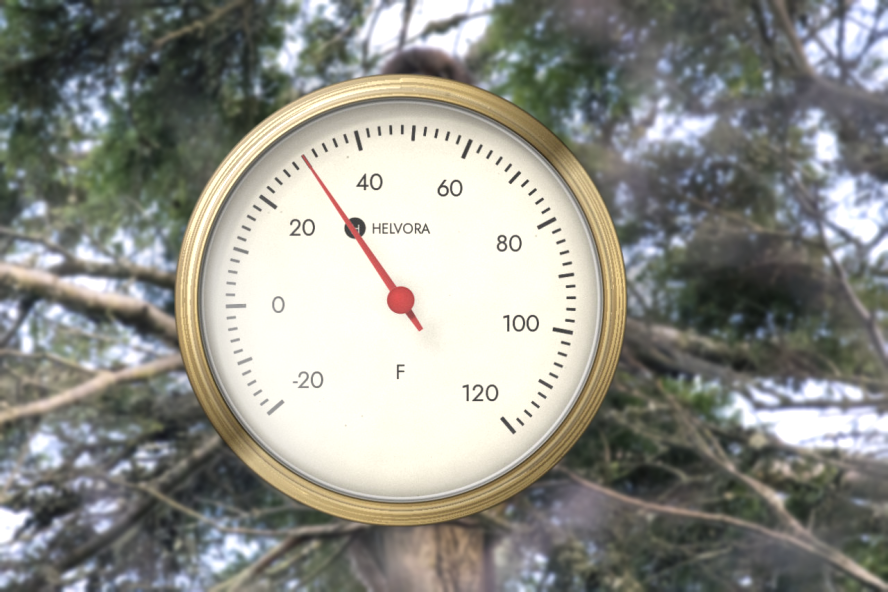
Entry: 30 °F
